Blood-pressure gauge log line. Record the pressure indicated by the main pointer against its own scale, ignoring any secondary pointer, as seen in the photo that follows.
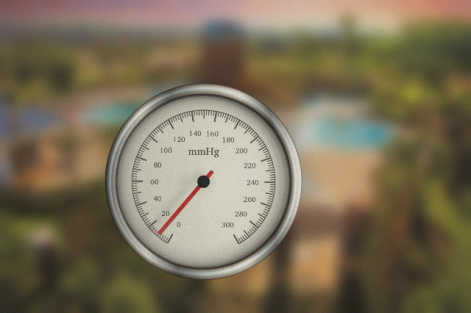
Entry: 10 mmHg
